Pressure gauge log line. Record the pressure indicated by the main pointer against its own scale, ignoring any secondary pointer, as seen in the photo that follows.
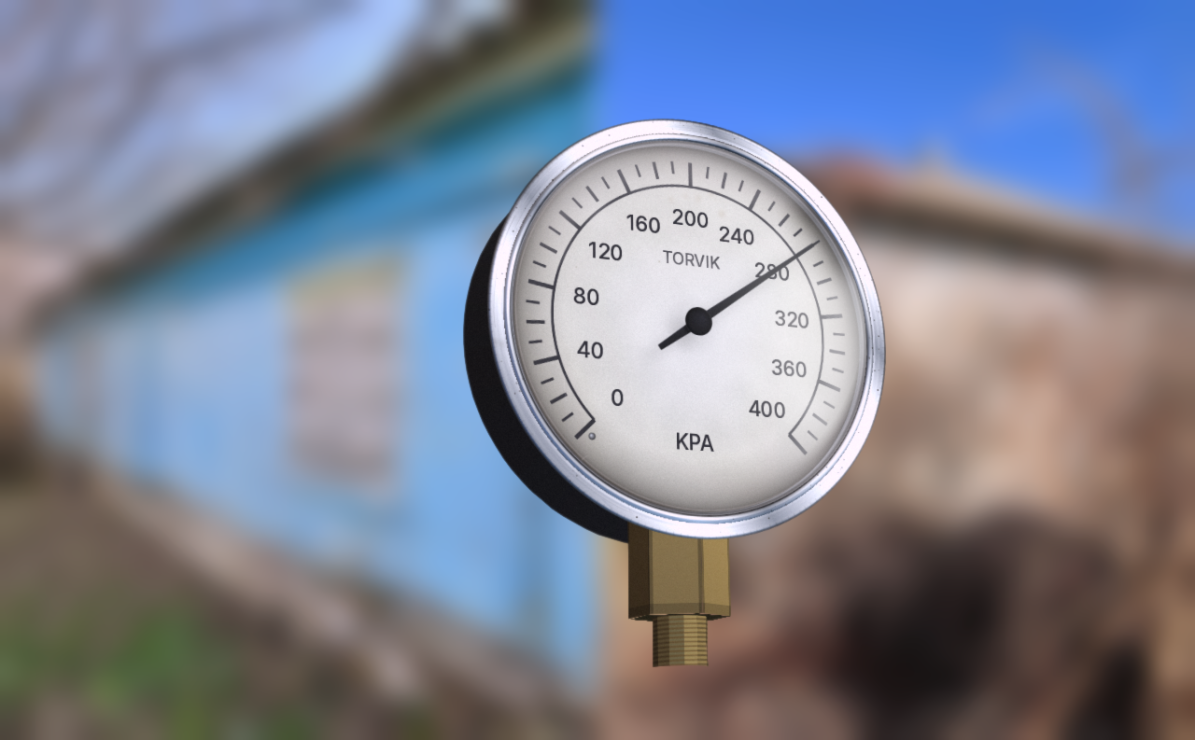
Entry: 280 kPa
